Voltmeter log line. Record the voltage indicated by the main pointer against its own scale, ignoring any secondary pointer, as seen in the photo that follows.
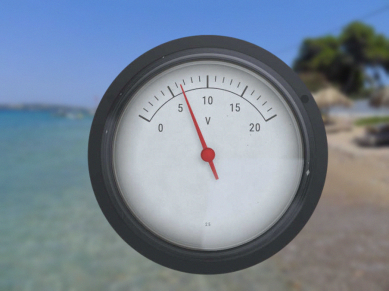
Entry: 6.5 V
